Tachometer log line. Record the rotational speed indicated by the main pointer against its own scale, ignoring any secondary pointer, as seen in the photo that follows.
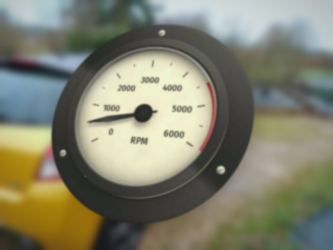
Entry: 500 rpm
